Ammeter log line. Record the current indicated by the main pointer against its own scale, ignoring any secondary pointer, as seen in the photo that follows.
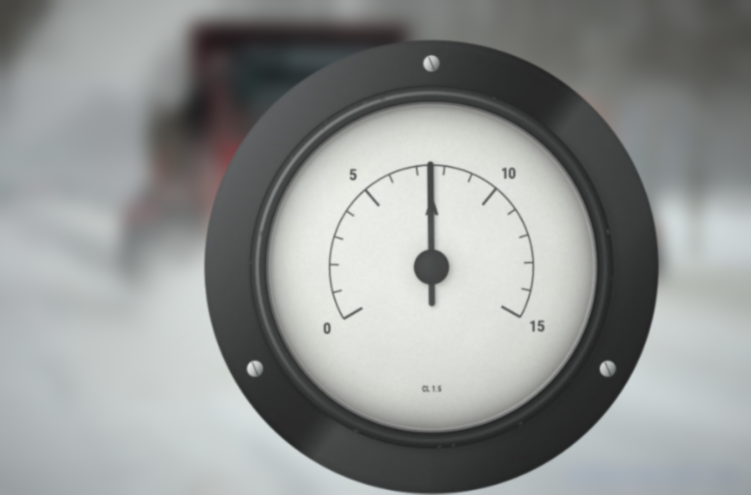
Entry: 7.5 A
